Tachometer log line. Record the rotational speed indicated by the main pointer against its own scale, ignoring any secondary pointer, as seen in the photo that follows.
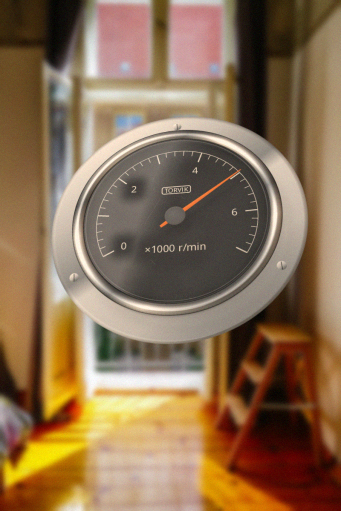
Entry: 5000 rpm
